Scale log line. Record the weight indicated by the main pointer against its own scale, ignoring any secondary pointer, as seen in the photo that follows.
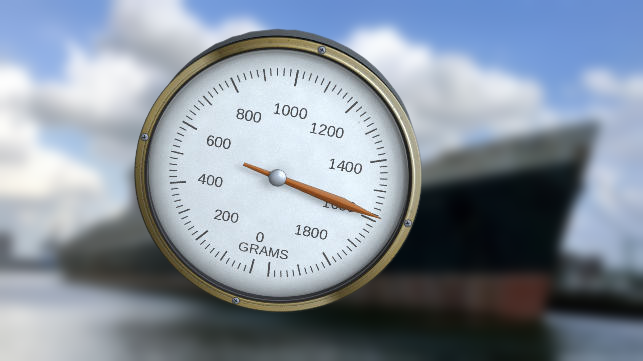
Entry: 1580 g
